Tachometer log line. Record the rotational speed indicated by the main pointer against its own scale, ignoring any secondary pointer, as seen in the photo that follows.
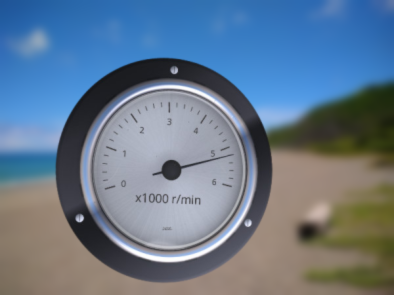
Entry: 5200 rpm
